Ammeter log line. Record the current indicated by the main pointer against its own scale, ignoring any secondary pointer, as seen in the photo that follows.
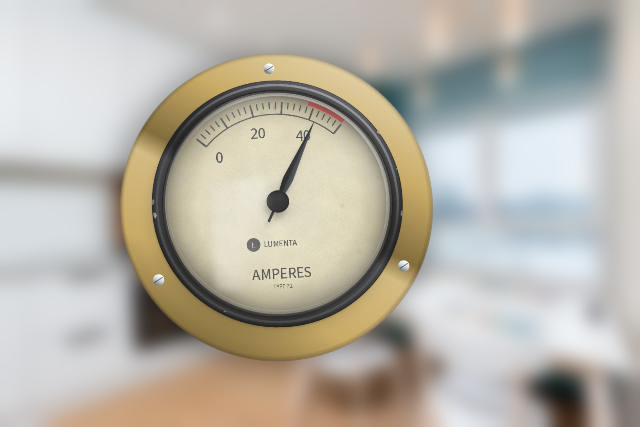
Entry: 42 A
